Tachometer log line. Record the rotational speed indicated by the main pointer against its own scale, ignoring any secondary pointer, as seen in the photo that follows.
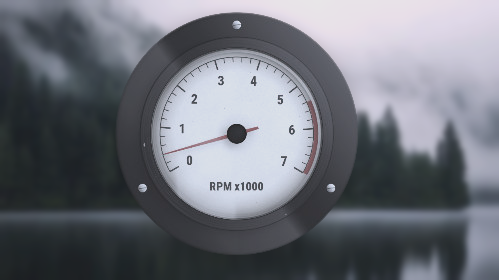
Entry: 400 rpm
